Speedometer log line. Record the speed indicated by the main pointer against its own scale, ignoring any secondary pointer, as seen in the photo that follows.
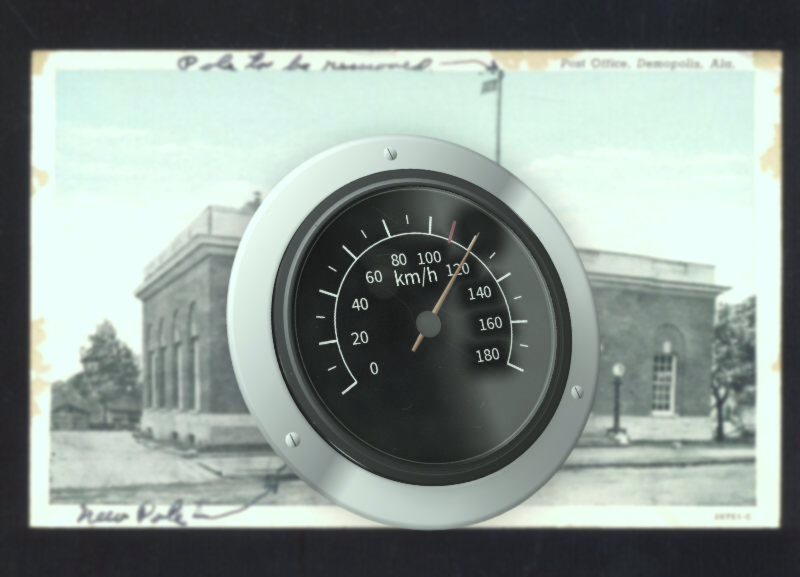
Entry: 120 km/h
